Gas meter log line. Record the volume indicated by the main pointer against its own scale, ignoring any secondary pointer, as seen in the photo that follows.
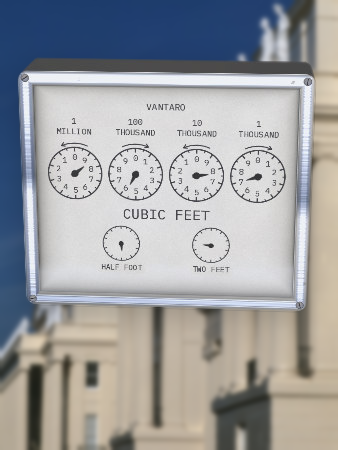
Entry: 857700 ft³
